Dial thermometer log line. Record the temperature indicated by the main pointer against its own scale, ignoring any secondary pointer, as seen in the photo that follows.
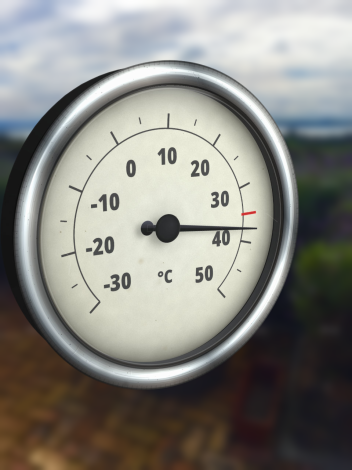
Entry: 37.5 °C
